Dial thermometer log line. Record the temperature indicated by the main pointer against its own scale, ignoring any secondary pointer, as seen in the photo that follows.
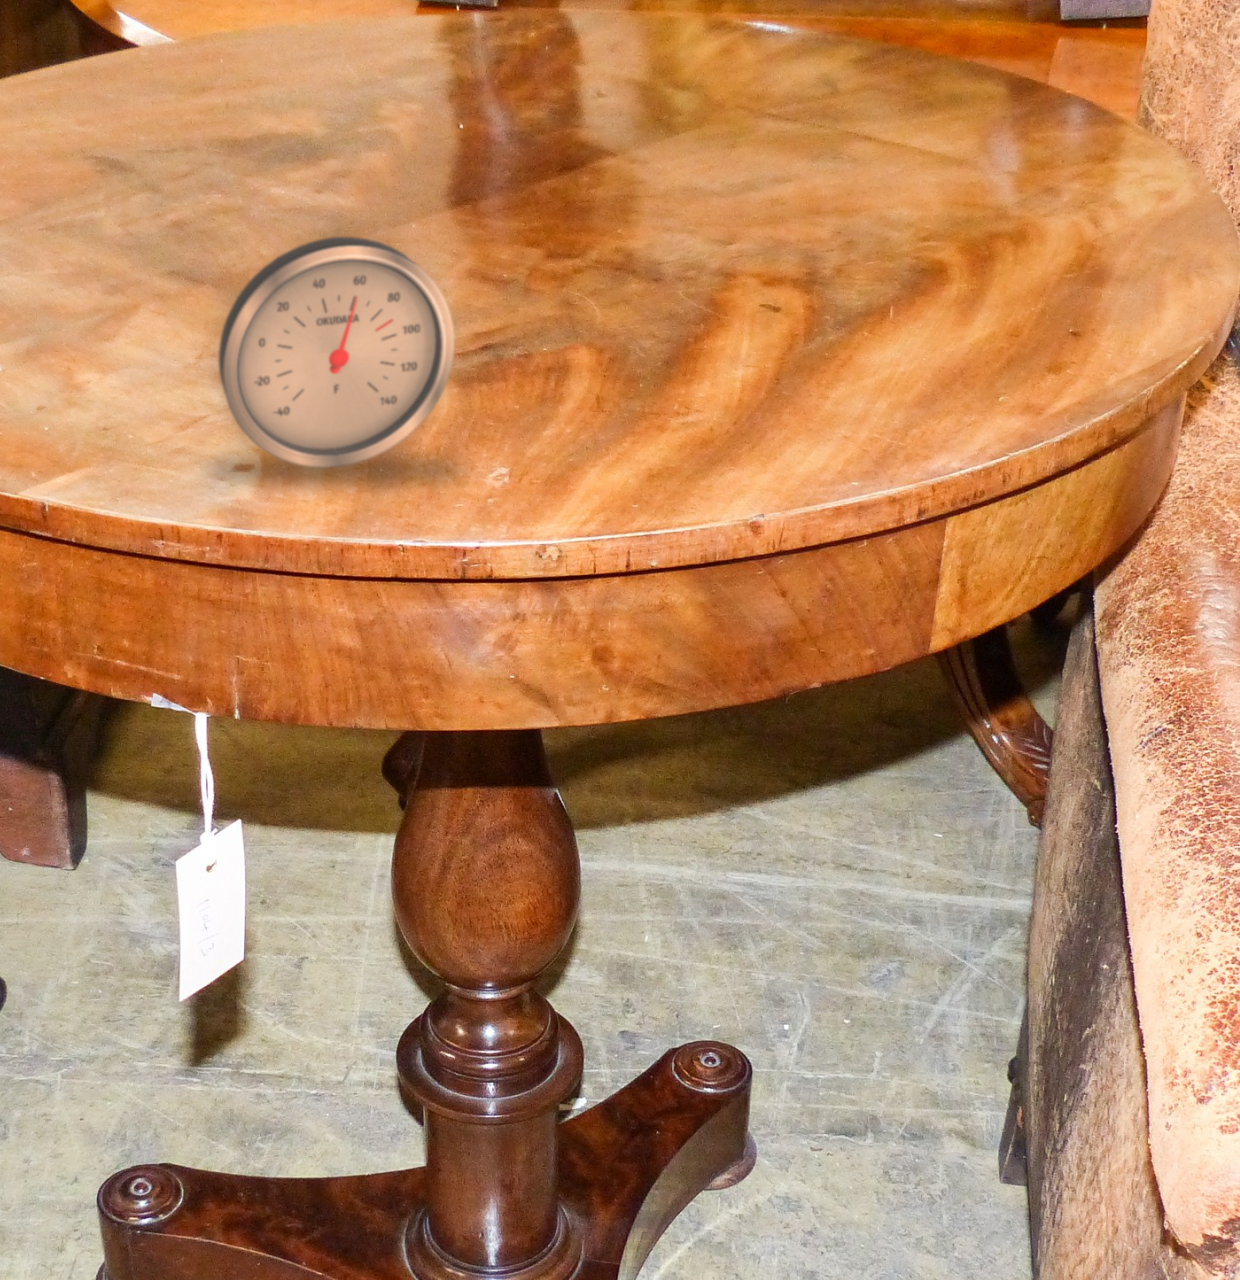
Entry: 60 °F
